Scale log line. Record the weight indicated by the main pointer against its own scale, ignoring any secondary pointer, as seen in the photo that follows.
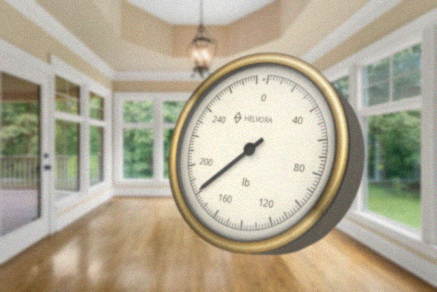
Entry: 180 lb
